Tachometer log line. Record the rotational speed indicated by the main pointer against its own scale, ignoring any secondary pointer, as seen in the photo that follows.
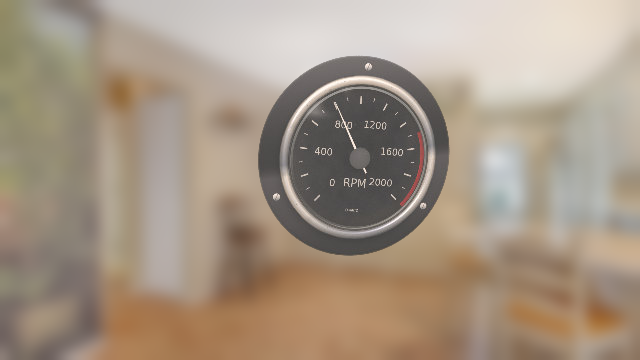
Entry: 800 rpm
